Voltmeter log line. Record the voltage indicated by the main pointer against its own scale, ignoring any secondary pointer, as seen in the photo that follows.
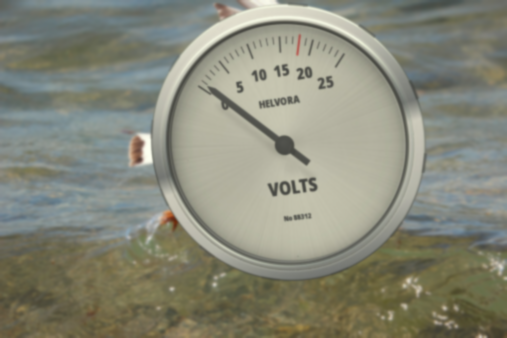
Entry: 1 V
